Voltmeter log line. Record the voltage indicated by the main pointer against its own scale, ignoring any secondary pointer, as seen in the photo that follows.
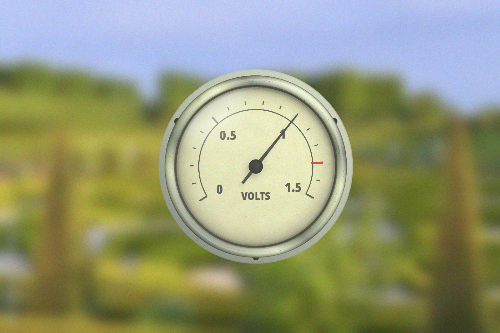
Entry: 1 V
